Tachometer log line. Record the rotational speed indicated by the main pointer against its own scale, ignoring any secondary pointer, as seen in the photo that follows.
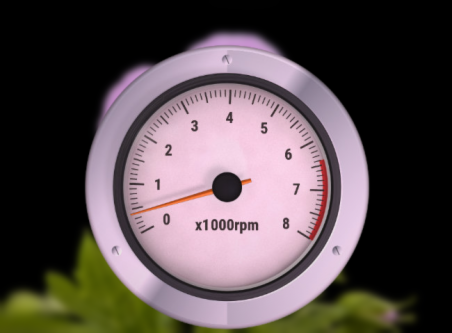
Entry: 400 rpm
